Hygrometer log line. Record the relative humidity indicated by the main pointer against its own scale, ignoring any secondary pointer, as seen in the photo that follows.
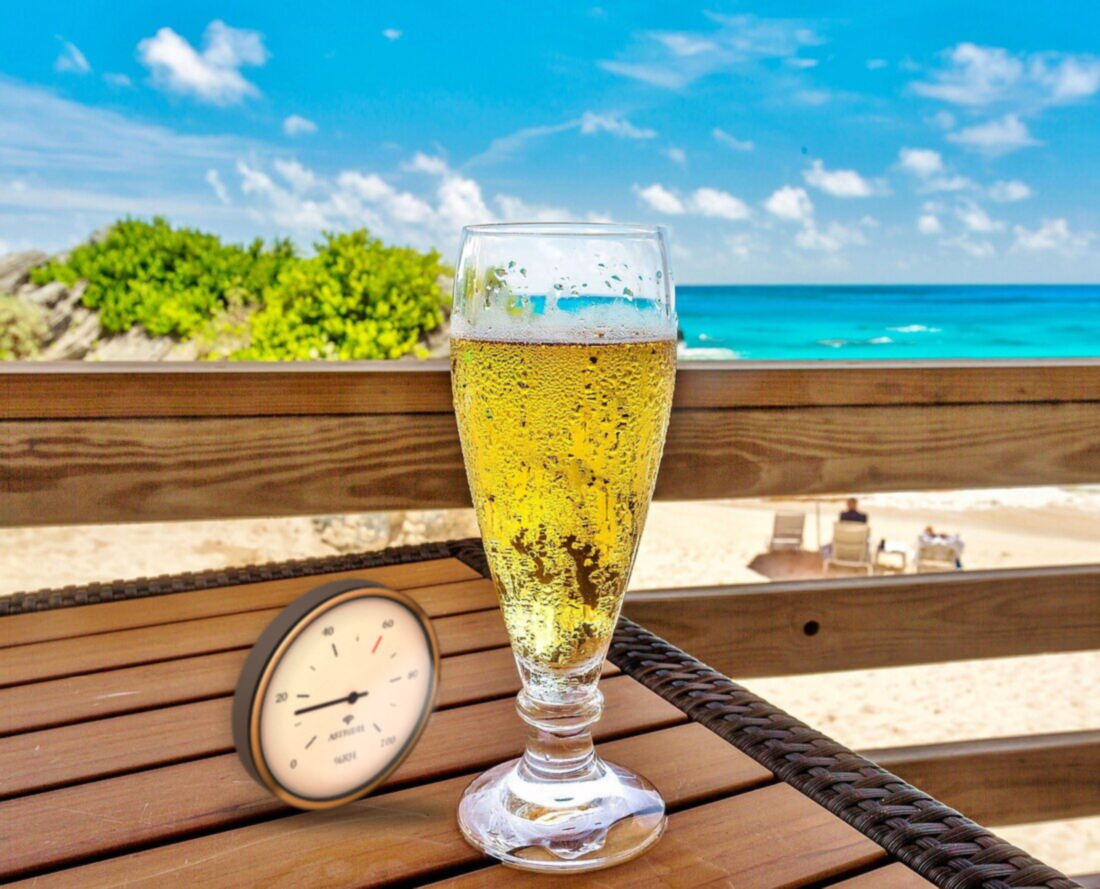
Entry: 15 %
